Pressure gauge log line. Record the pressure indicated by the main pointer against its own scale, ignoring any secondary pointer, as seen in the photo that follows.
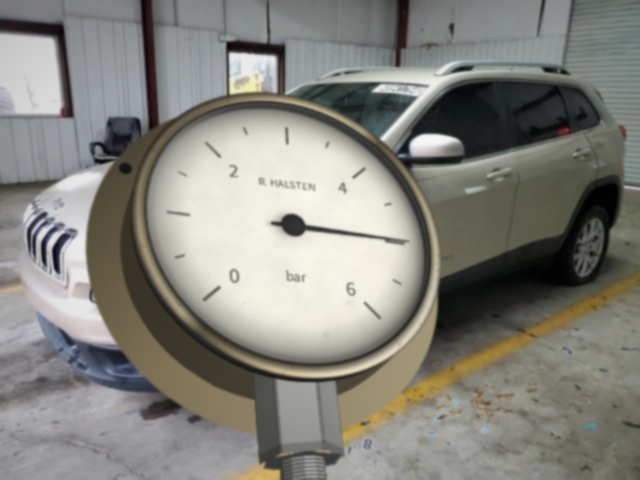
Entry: 5 bar
